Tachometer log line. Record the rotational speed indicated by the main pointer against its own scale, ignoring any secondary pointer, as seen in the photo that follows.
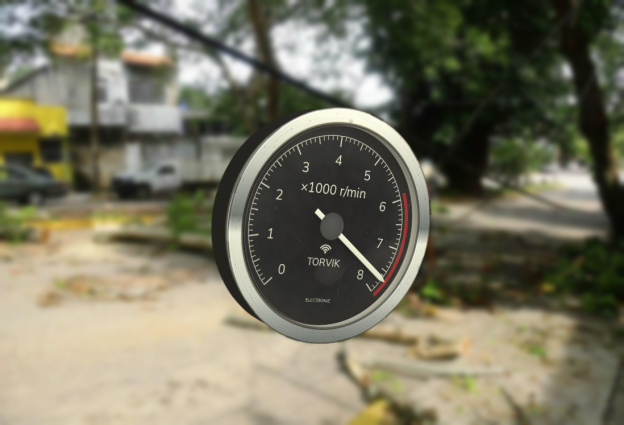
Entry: 7700 rpm
